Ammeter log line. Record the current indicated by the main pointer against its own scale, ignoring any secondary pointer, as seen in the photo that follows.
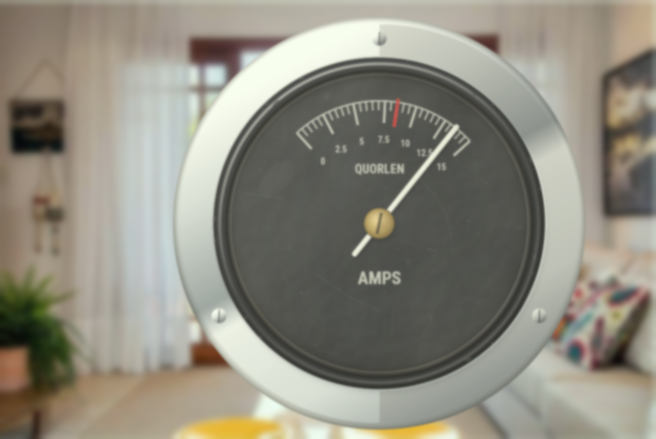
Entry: 13.5 A
